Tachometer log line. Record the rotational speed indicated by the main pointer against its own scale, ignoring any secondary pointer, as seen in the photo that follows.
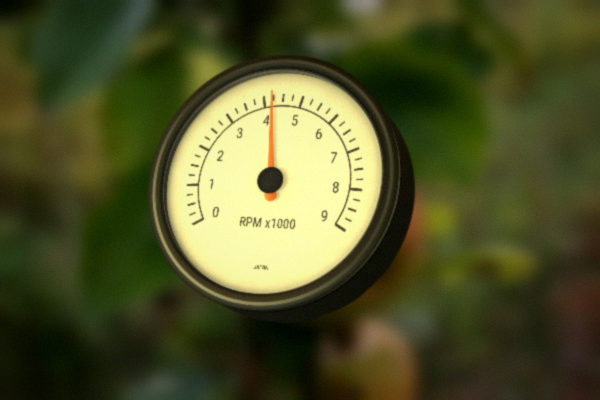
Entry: 4250 rpm
